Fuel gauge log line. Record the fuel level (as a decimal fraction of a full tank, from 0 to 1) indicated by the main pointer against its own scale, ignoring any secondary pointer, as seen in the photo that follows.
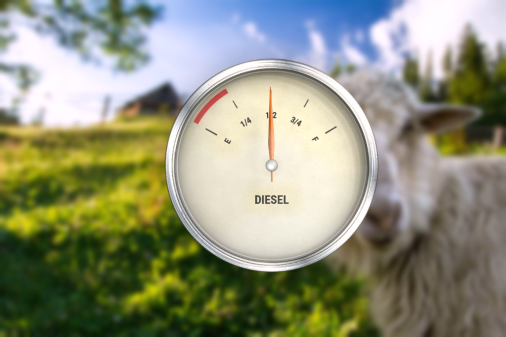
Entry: 0.5
